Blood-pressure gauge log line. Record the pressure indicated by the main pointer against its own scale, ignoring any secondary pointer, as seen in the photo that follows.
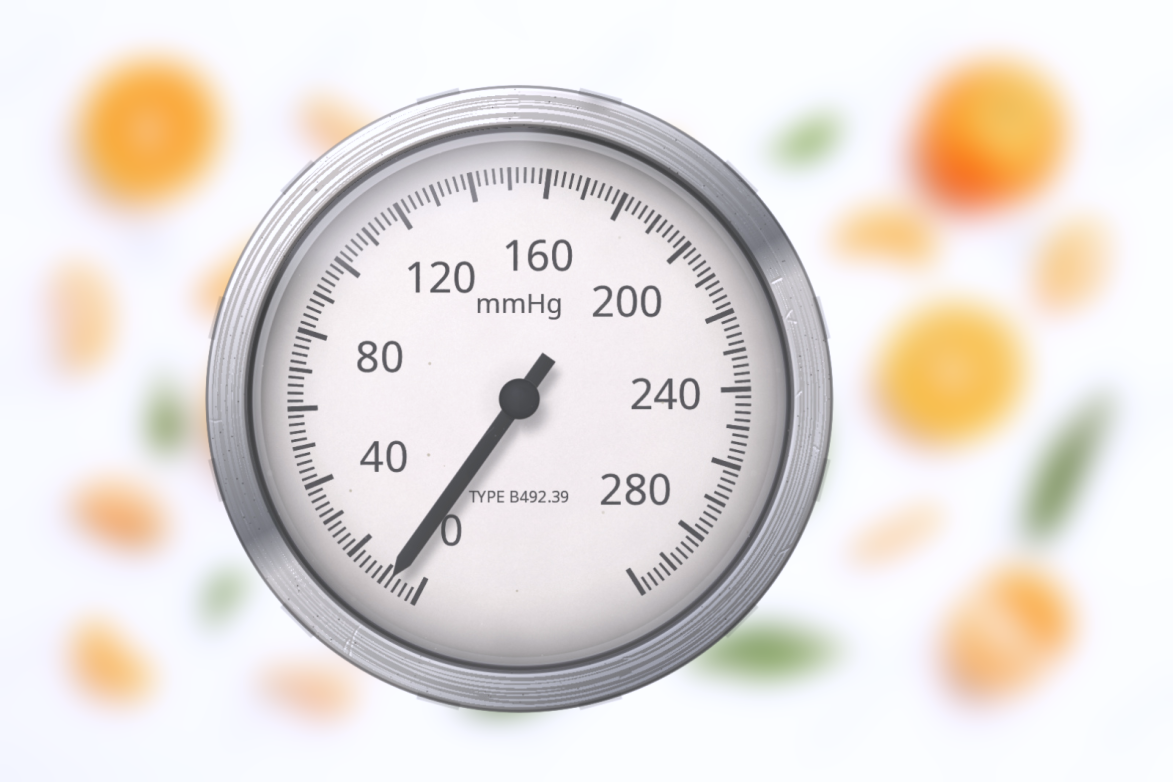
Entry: 8 mmHg
